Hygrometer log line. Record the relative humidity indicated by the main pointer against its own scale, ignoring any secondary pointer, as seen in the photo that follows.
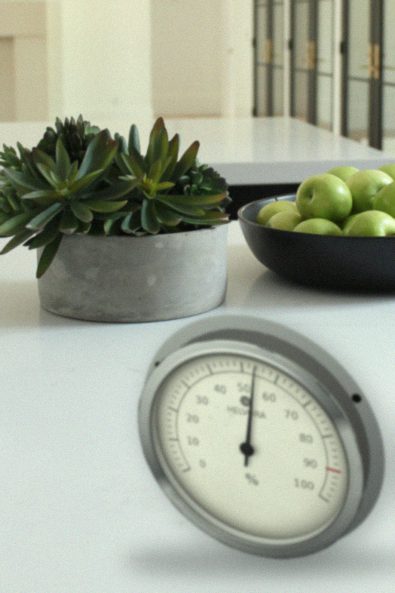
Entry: 54 %
